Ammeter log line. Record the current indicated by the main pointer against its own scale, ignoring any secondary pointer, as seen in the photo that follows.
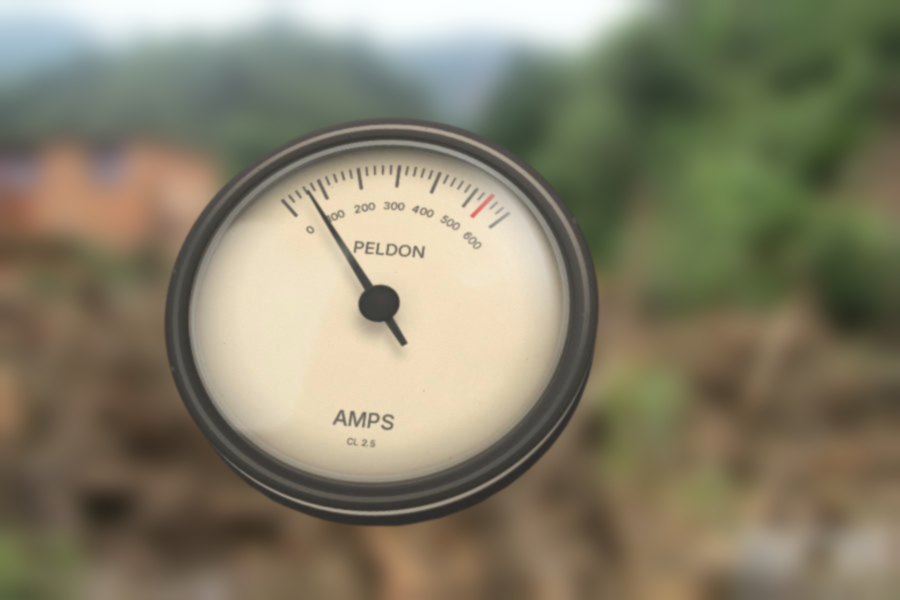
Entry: 60 A
